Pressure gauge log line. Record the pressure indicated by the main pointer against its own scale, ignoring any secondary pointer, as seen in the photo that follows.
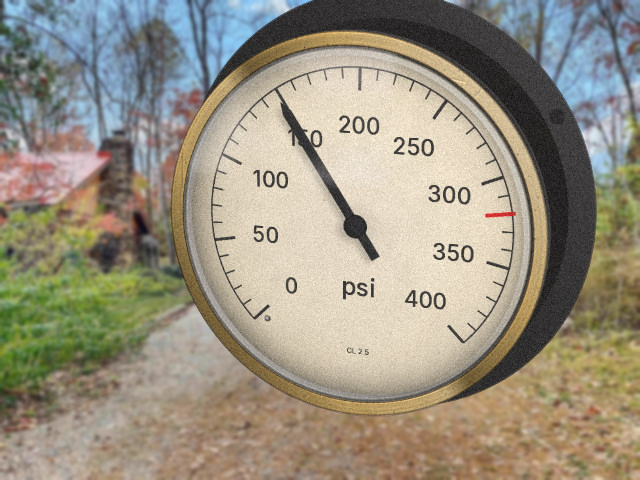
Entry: 150 psi
